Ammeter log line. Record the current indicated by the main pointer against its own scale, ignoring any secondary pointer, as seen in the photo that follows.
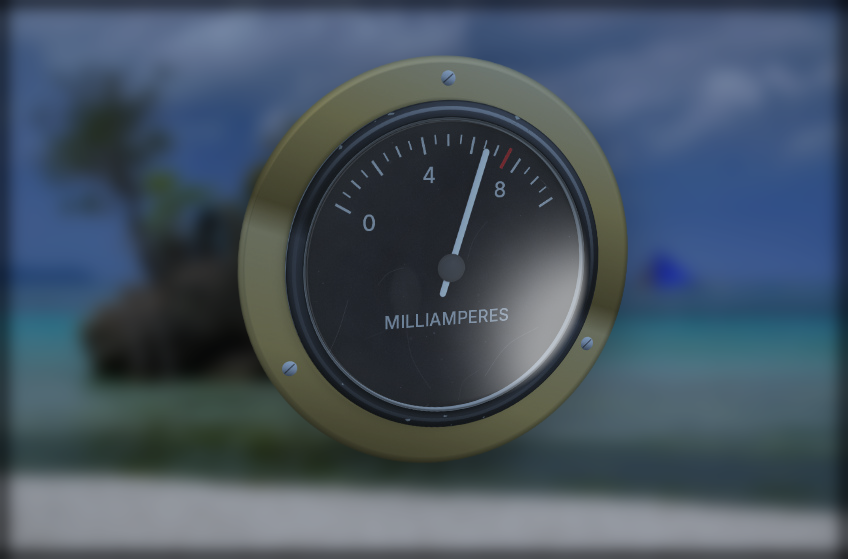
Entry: 6.5 mA
